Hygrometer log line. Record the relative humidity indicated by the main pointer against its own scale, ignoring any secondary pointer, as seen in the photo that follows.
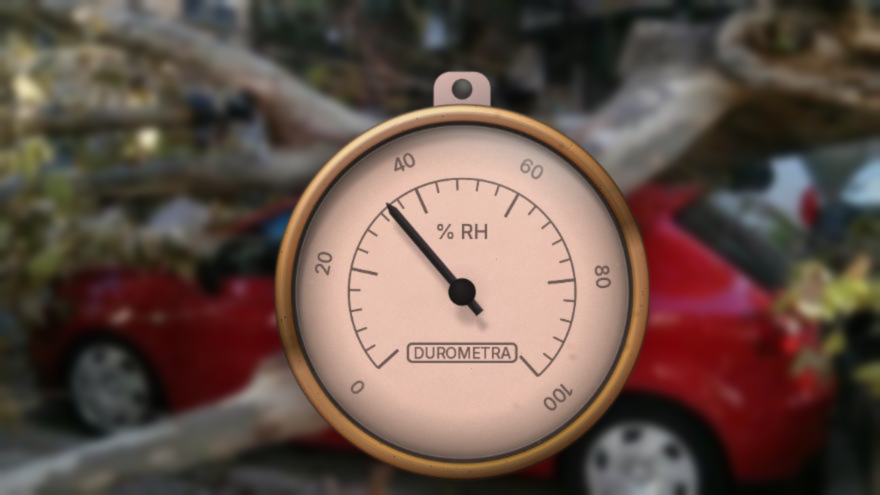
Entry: 34 %
